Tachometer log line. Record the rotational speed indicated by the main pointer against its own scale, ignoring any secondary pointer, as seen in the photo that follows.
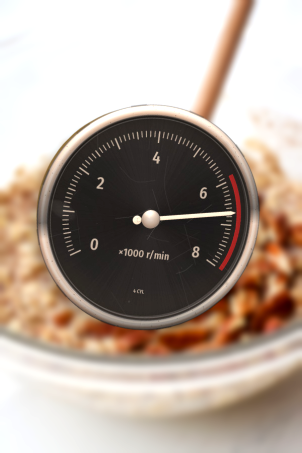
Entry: 6700 rpm
